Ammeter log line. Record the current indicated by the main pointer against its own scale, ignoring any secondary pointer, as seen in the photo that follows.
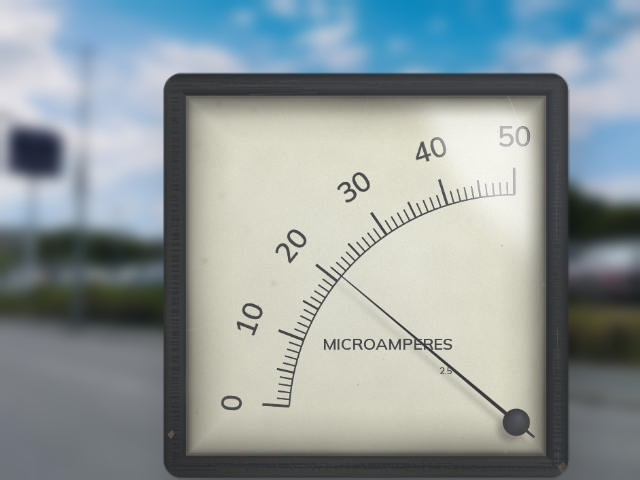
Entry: 21 µA
